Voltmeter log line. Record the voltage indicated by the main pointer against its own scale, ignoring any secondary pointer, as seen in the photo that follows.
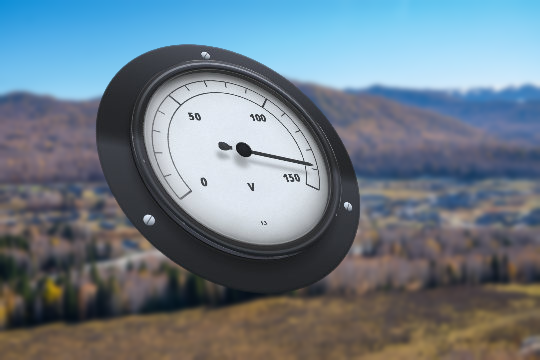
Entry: 140 V
